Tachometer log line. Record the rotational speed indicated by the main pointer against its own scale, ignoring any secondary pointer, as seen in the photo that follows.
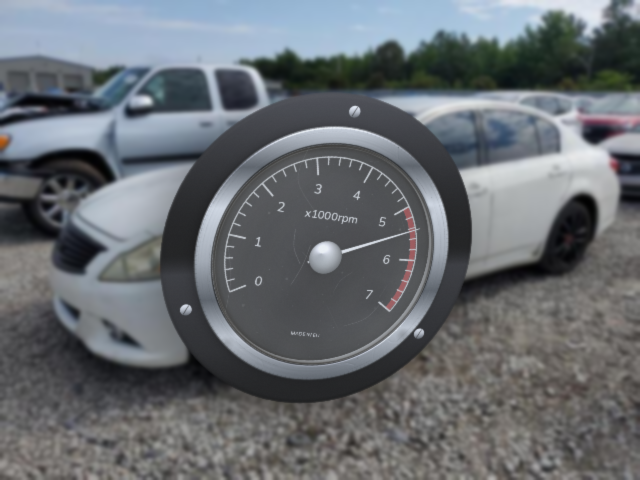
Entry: 5400 rpm
